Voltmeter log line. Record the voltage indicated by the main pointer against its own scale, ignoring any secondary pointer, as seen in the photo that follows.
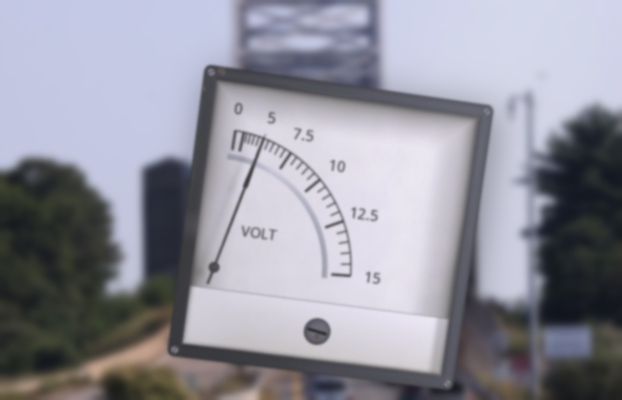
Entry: 5 V
